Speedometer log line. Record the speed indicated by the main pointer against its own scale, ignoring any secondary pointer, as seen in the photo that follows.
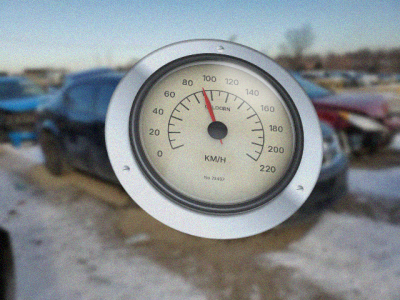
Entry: 90 km/h
